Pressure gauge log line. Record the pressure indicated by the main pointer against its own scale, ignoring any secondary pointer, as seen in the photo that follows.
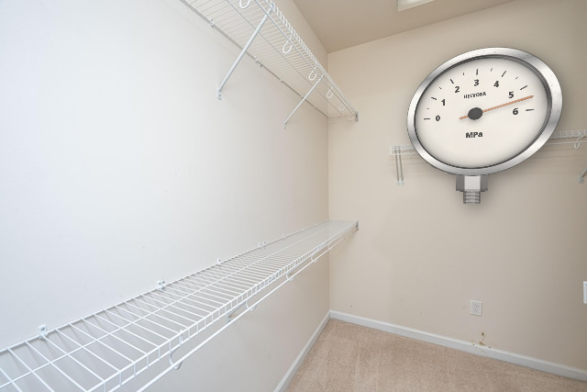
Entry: 5.5 MPa
